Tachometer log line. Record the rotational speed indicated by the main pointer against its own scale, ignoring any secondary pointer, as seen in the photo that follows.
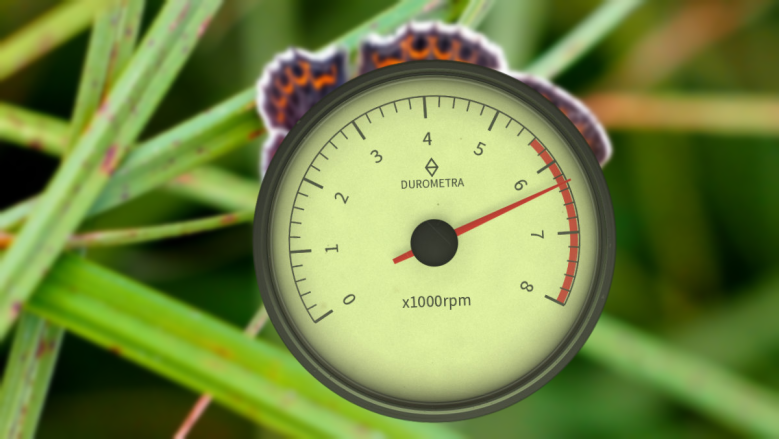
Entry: 6300 rpm
